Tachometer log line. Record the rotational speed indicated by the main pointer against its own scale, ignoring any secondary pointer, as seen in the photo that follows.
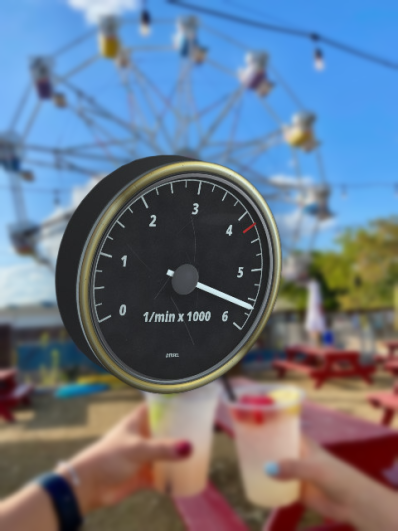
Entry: 5625 rpm
